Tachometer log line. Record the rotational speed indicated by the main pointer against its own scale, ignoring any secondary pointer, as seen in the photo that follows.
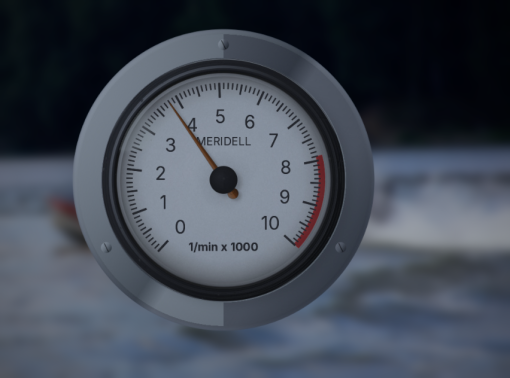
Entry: 3800 rpm
